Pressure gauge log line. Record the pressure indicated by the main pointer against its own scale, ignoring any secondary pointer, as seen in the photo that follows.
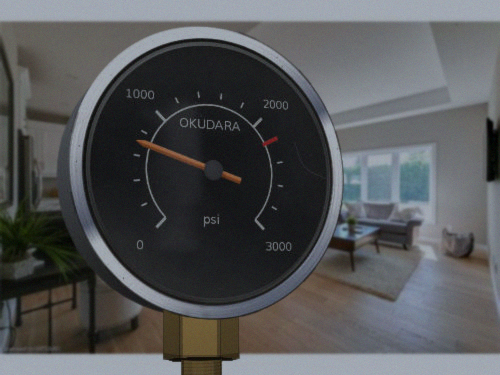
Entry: 700 psi
